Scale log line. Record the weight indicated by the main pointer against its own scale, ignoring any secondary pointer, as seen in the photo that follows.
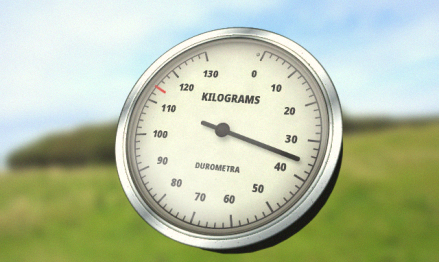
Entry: 36 kg
